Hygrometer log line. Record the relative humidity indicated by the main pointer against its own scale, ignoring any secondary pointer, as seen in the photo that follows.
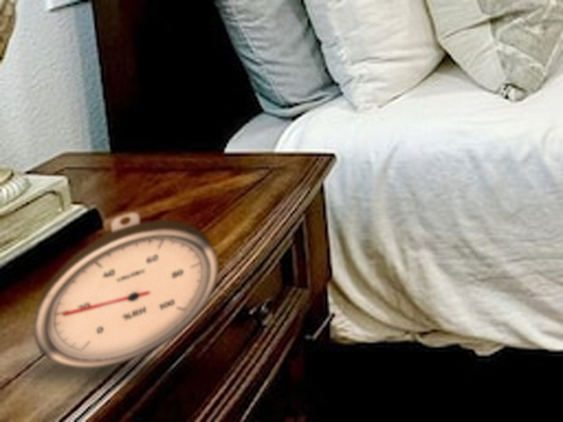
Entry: 20 %
